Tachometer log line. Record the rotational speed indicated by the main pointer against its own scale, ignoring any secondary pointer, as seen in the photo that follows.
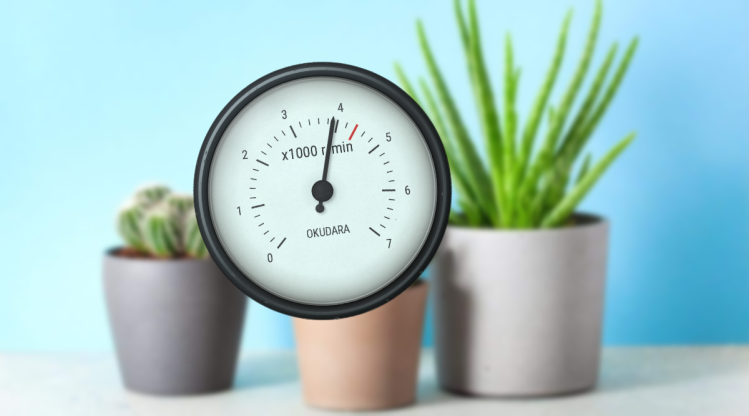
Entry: 3900 rpm
